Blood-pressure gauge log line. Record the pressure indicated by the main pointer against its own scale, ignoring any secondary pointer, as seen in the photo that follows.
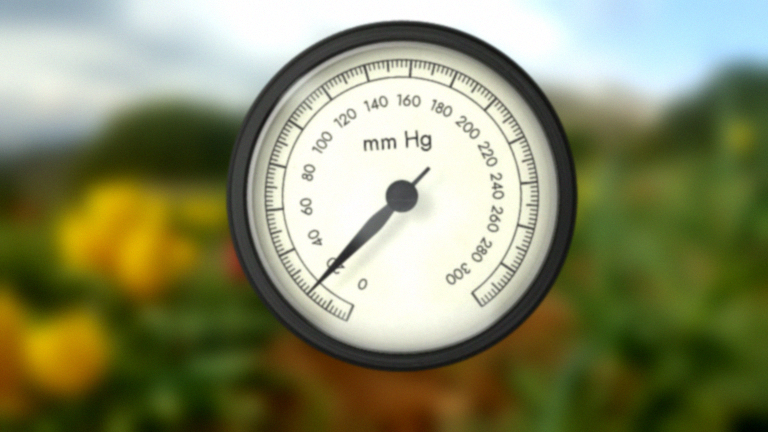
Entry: 20 mmHg
